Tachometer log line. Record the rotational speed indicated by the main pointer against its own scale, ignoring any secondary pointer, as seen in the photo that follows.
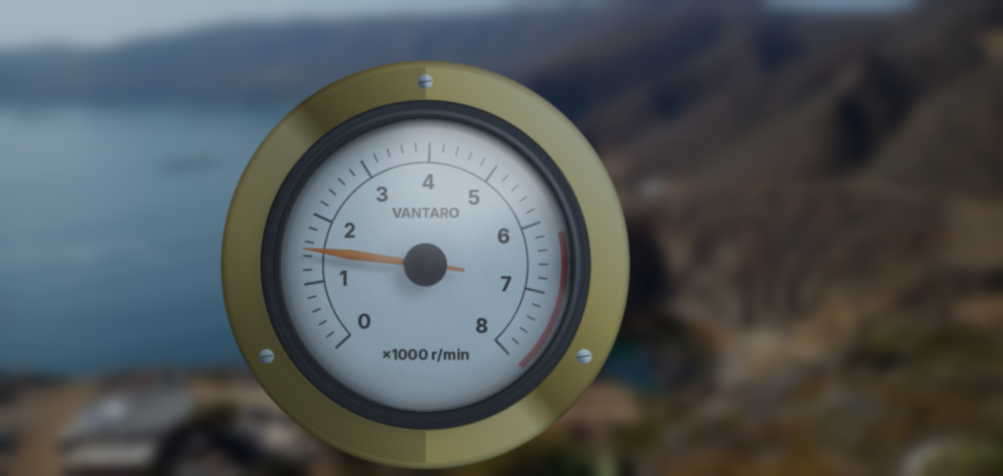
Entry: 1500 rpm
